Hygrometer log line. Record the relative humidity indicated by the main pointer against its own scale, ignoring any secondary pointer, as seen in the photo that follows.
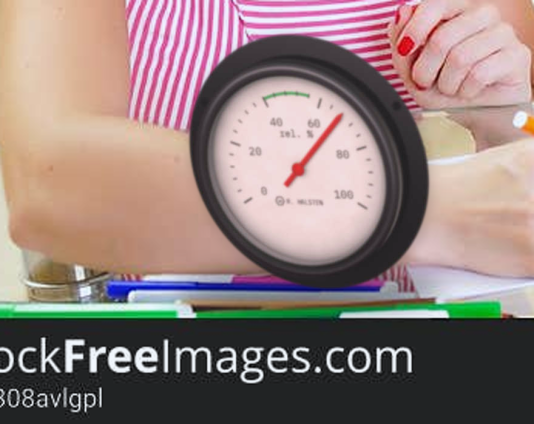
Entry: 68 %
